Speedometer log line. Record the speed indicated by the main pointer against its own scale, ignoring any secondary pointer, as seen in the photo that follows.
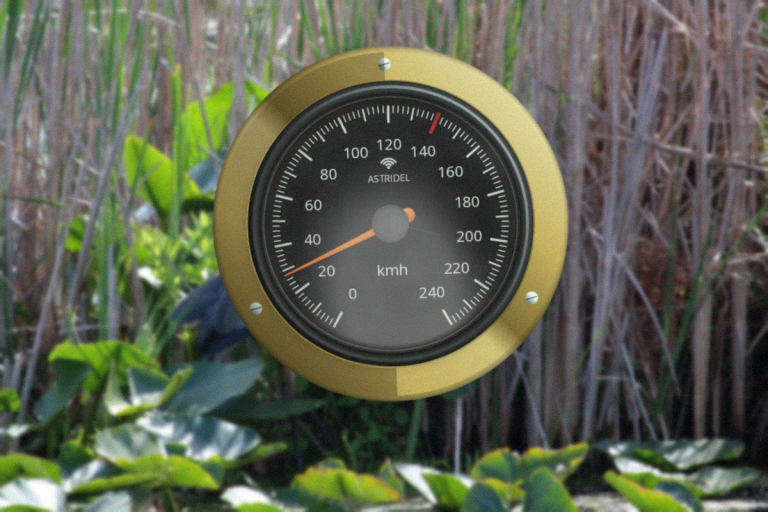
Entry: 28 km/h
